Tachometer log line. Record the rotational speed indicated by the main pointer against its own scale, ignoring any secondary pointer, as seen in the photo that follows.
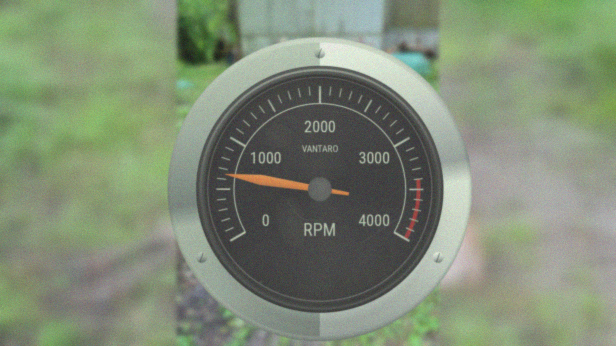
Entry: 650 rpm
